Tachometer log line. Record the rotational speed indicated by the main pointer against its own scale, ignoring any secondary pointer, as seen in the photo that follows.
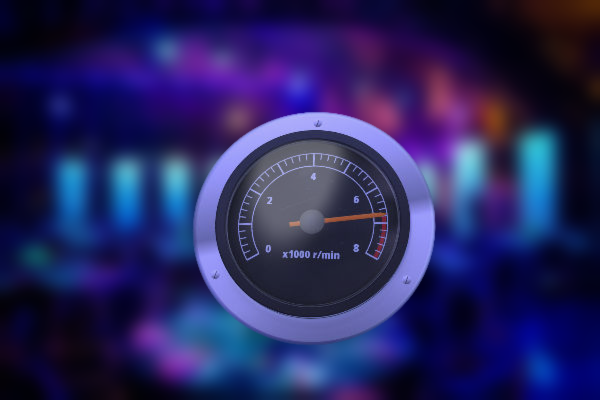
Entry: 6800 rpm
